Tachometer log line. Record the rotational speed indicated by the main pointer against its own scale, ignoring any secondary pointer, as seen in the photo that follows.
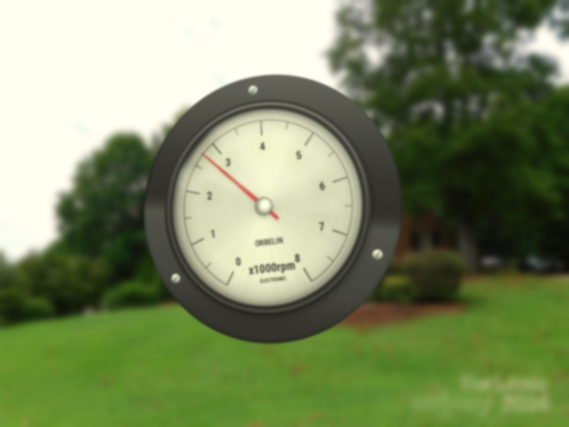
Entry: 2750 rpm
